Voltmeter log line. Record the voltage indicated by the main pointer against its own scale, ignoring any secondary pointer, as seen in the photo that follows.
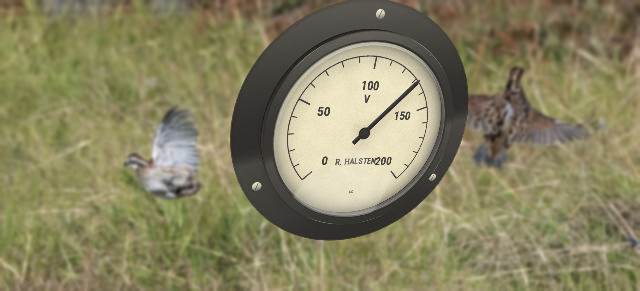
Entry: 130 V
